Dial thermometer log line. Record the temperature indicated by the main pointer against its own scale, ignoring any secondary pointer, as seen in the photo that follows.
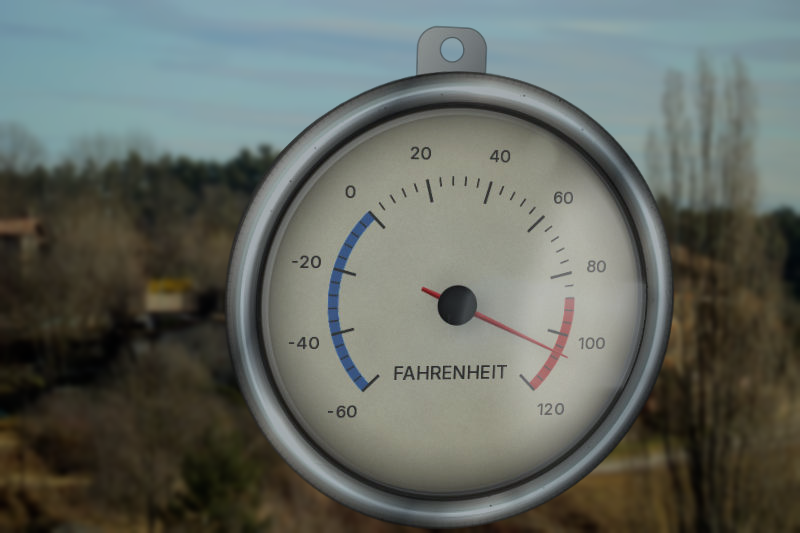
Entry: 106 °F
